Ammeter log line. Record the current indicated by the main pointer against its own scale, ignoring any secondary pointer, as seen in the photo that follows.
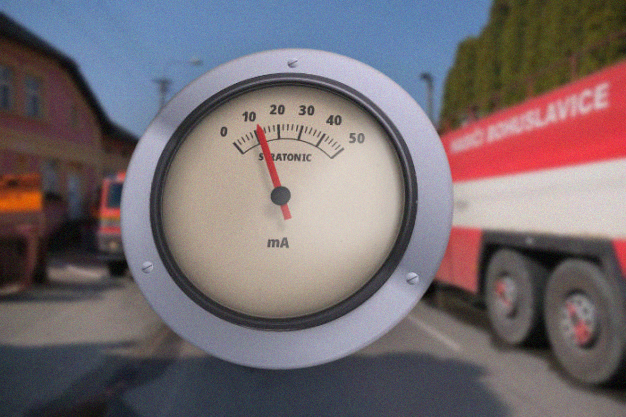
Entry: 12 mA
